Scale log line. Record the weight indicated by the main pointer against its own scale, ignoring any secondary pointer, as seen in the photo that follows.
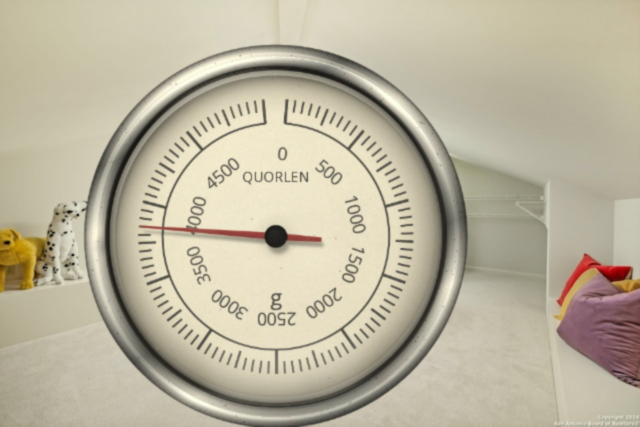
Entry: 3850 g
